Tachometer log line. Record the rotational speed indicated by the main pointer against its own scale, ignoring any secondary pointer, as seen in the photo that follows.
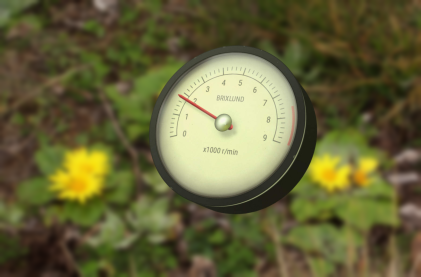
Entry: 1800 rpm
